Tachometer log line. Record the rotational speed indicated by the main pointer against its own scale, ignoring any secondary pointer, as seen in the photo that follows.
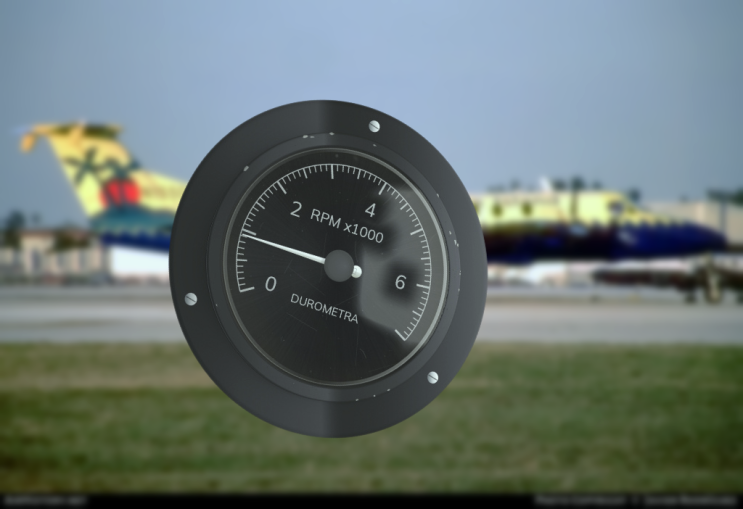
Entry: 900 rpm
